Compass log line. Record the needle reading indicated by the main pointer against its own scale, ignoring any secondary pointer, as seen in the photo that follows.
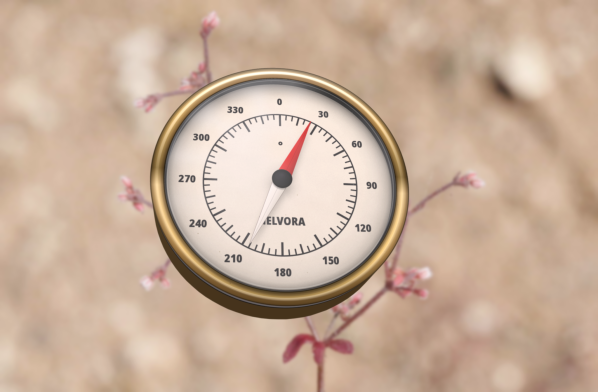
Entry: 25 °
